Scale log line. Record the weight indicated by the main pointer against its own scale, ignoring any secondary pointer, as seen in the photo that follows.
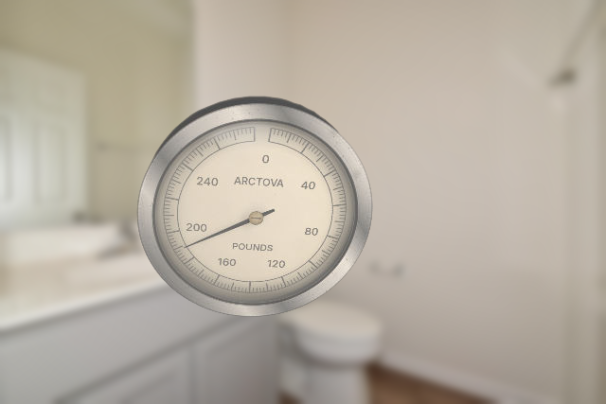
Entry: 190 lb
